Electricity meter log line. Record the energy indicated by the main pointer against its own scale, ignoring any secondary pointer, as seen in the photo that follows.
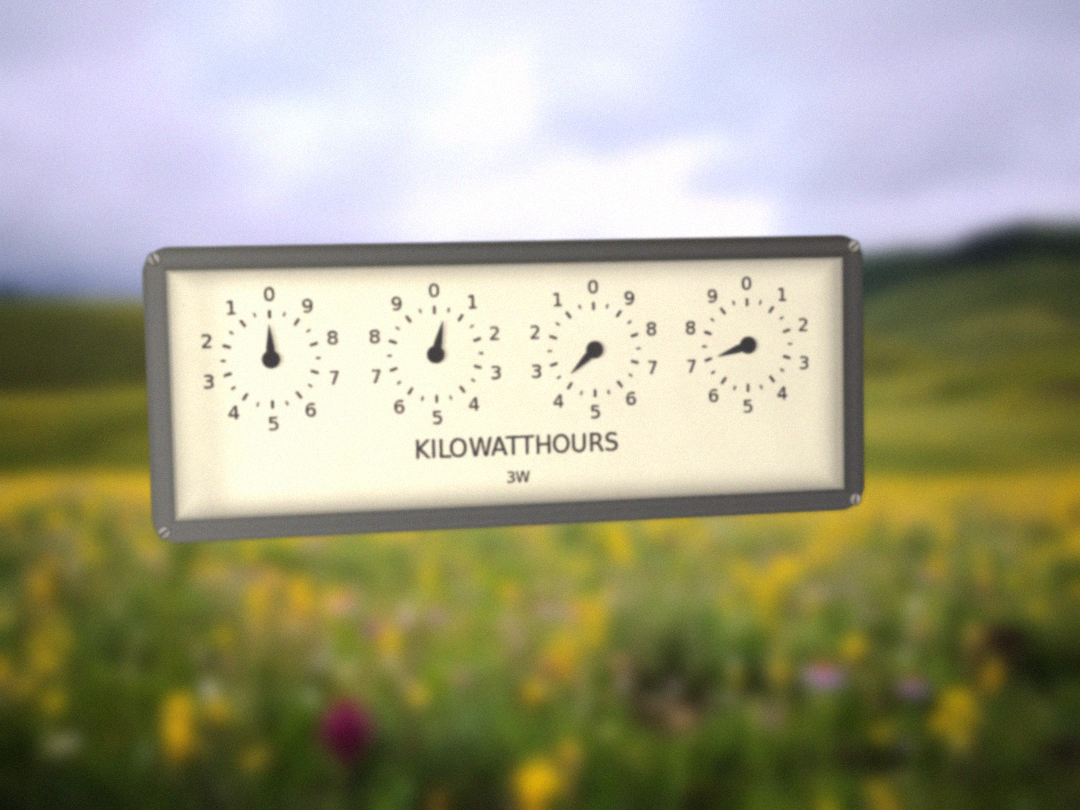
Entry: 37 kWh
